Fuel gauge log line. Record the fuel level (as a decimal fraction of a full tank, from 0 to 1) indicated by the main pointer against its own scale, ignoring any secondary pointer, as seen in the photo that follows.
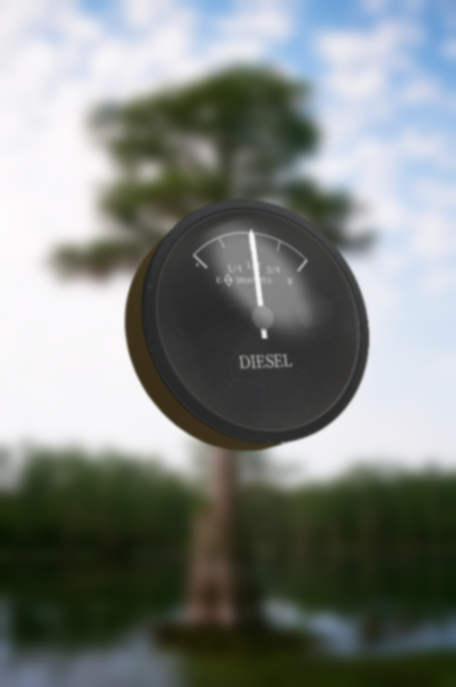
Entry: 0.5
